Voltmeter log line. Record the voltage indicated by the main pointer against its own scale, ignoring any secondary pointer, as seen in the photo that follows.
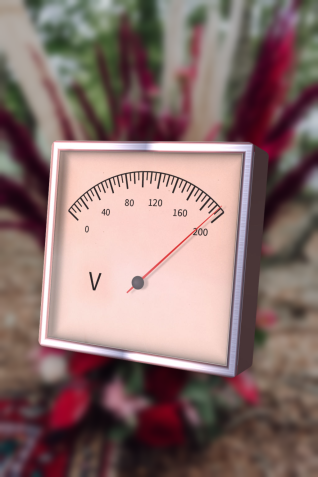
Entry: 195 V
